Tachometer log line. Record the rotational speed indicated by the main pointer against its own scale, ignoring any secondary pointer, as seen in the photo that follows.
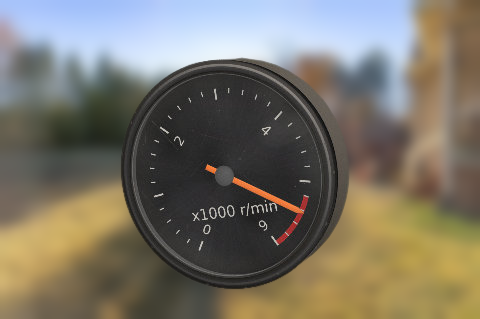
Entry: 5400 rpm
